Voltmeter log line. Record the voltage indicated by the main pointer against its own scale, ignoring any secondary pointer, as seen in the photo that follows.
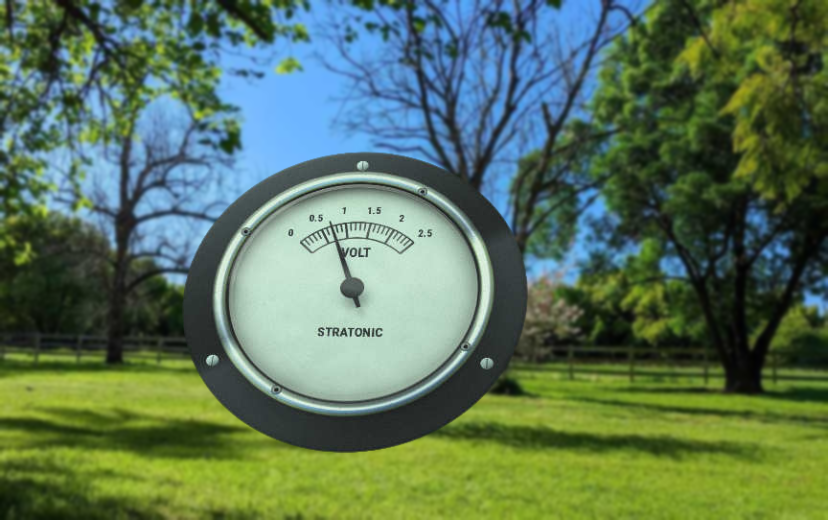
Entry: 0.7 V
